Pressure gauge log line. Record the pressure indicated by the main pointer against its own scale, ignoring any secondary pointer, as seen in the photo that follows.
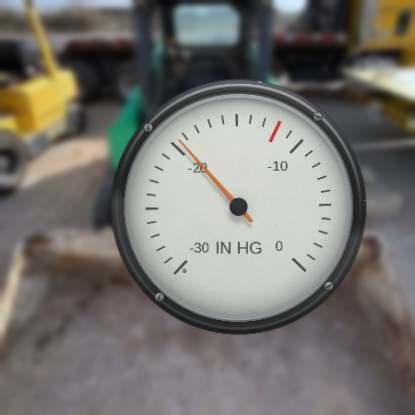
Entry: -19.5 inHg
